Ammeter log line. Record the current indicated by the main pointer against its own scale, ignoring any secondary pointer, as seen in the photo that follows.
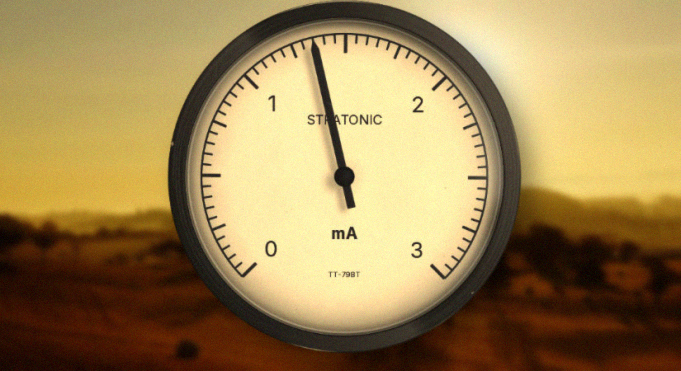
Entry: 1.35 mA
